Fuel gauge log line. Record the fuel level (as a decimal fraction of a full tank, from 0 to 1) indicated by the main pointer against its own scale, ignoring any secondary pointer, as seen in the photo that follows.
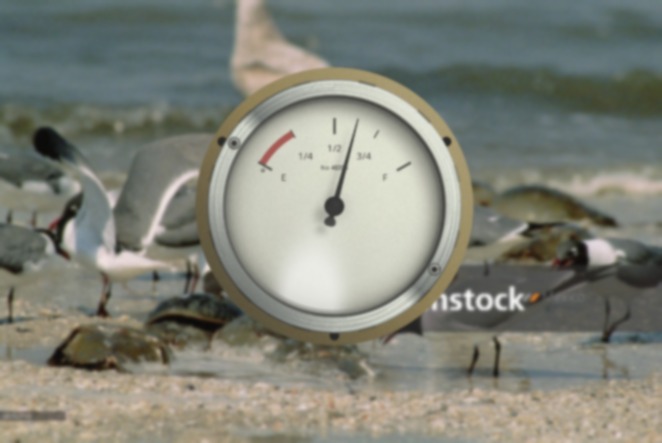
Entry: 0.625
